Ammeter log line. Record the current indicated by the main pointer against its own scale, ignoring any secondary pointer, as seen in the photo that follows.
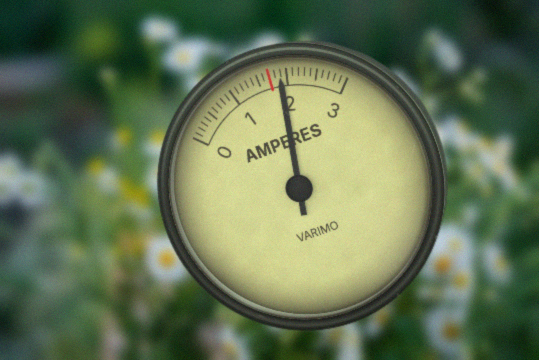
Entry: 1.9 A
